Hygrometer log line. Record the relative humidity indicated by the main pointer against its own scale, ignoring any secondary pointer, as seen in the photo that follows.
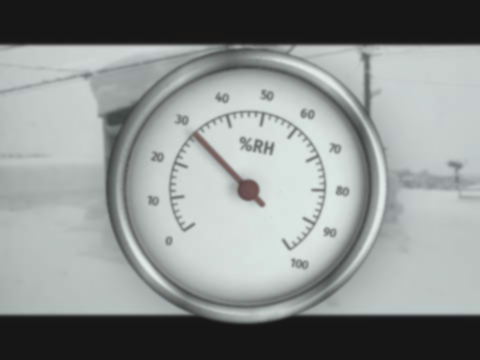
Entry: 30 %
